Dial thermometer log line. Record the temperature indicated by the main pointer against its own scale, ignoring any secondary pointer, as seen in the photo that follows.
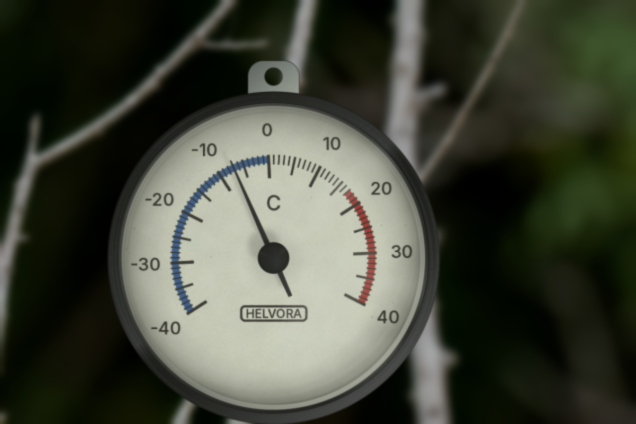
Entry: -7 °C
